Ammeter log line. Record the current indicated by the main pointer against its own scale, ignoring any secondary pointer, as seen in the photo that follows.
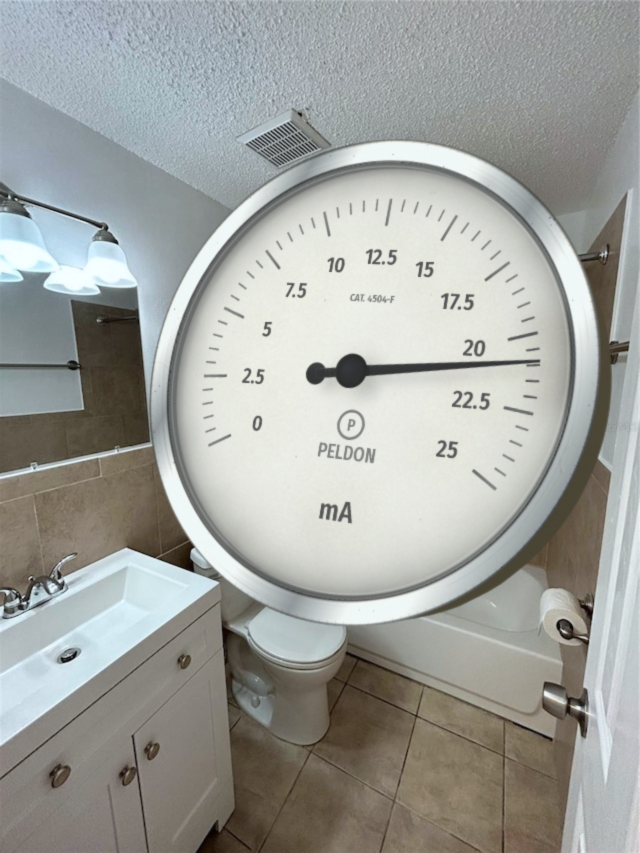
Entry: 21 mA
